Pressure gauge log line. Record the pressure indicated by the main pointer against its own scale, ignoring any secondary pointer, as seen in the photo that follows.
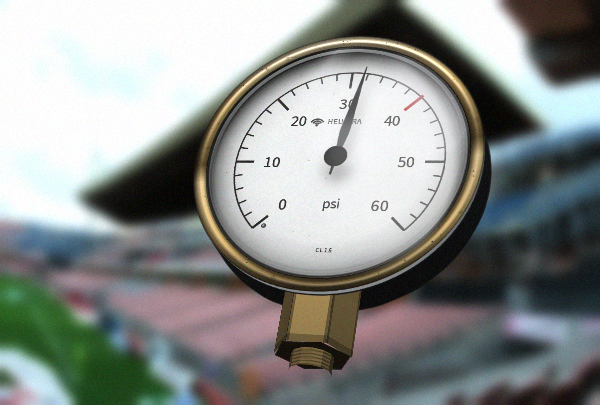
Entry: 32 psi
